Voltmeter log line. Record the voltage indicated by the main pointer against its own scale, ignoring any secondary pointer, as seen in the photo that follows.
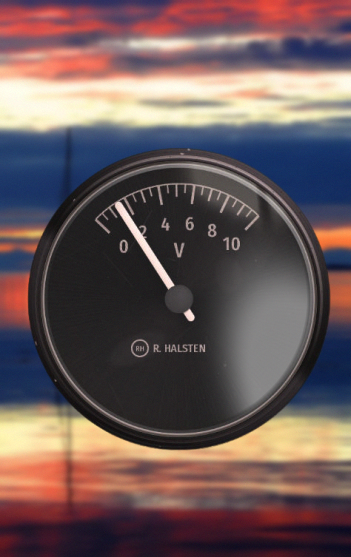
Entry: 1.5 V
